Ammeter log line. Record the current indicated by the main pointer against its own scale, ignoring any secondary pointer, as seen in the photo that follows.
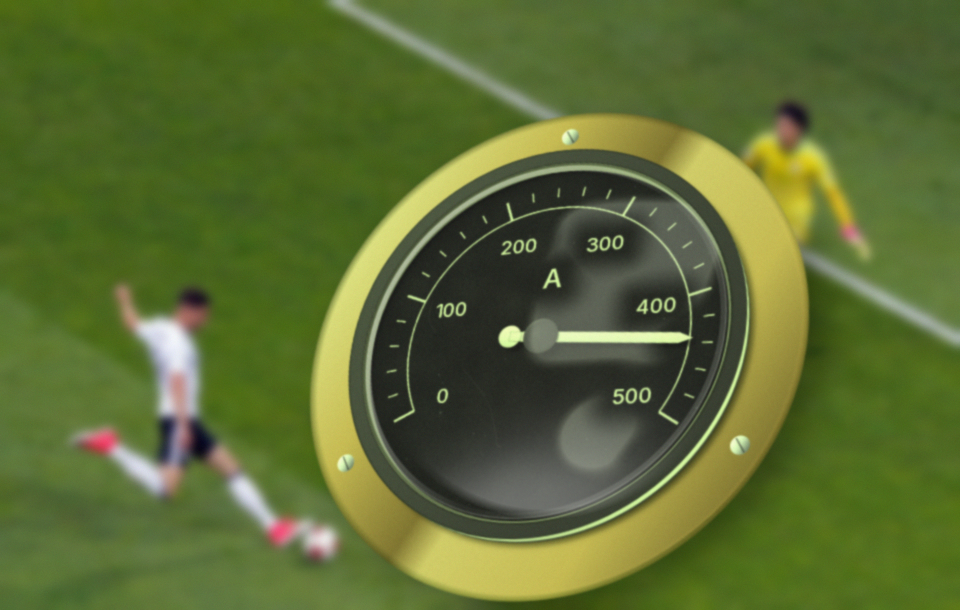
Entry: 440 A
